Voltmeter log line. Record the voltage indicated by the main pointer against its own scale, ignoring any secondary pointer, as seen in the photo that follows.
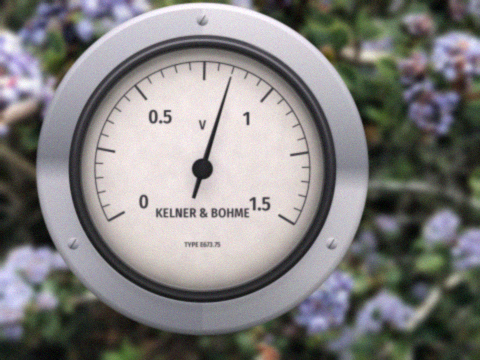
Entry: 0.85 V
